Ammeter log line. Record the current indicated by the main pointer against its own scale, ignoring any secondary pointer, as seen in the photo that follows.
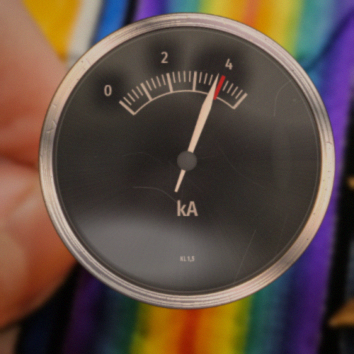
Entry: 3.8 kA
